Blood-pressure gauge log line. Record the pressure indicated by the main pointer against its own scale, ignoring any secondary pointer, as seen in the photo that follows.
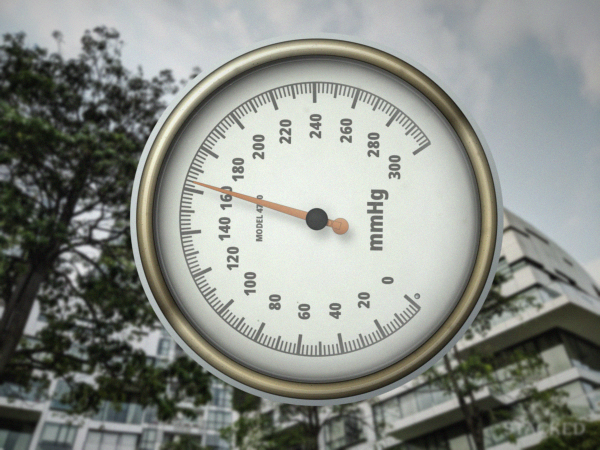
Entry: 164 mmHg
